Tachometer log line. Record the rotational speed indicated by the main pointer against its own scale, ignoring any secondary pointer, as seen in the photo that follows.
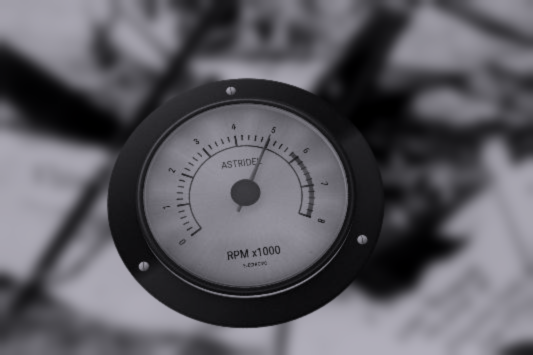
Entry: 5000 rpm
